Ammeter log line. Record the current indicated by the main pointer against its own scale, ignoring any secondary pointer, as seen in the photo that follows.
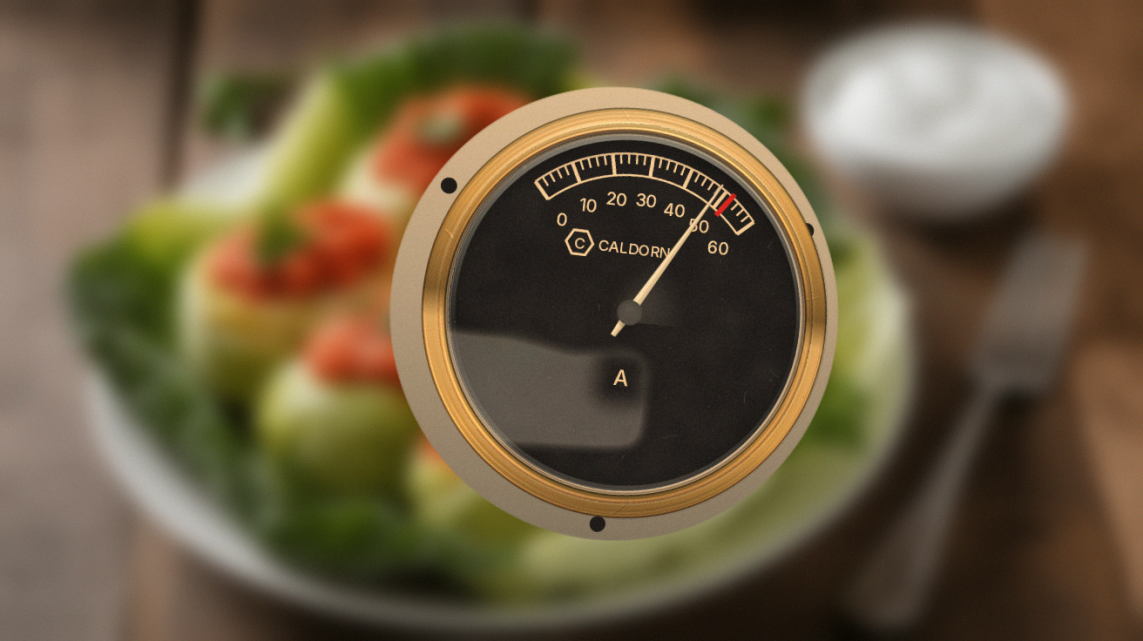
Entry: 48 A
